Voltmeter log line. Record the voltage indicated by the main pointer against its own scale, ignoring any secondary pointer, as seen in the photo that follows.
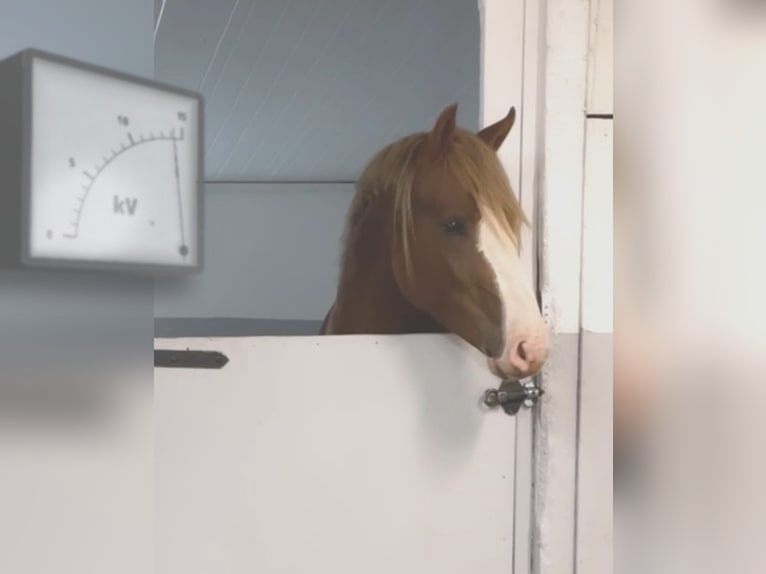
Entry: 14 kV
